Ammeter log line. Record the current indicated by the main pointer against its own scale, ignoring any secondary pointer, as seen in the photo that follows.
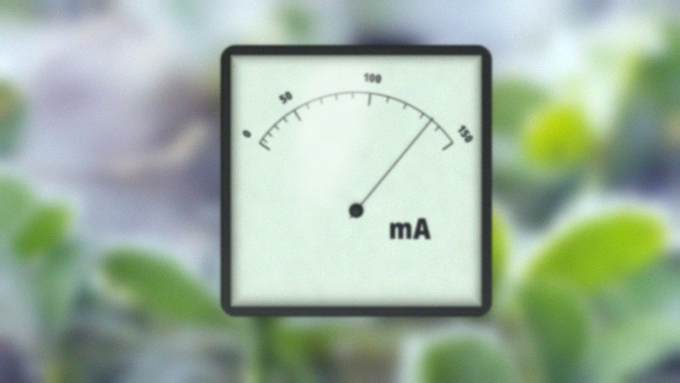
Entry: 135 mA
